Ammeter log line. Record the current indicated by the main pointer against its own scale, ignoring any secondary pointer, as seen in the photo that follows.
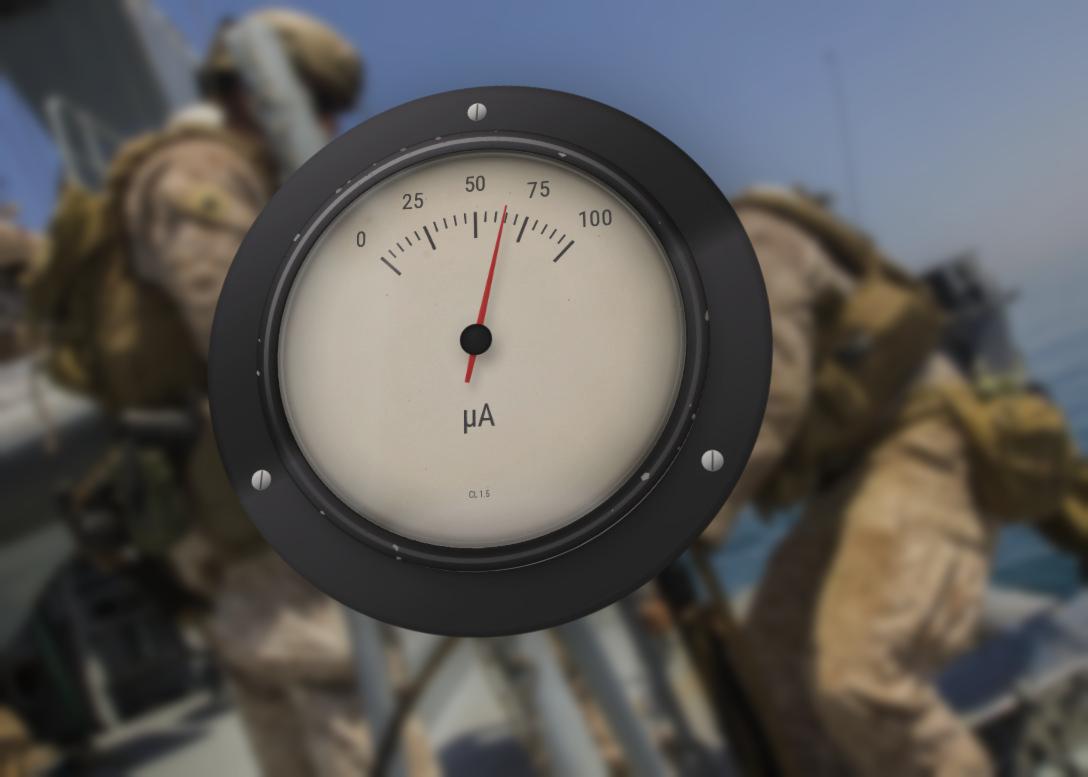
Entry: 65 µA
